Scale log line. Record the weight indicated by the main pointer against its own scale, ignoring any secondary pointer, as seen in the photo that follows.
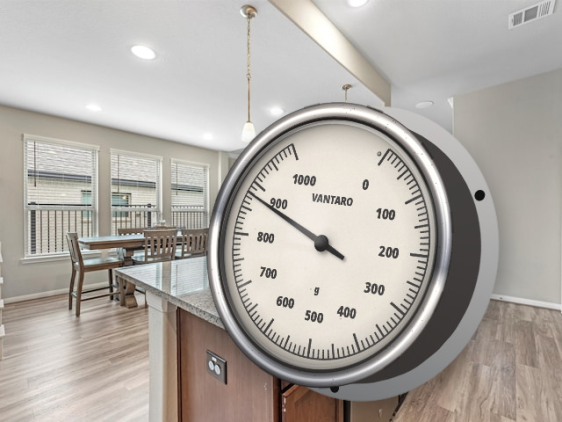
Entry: 880 g
